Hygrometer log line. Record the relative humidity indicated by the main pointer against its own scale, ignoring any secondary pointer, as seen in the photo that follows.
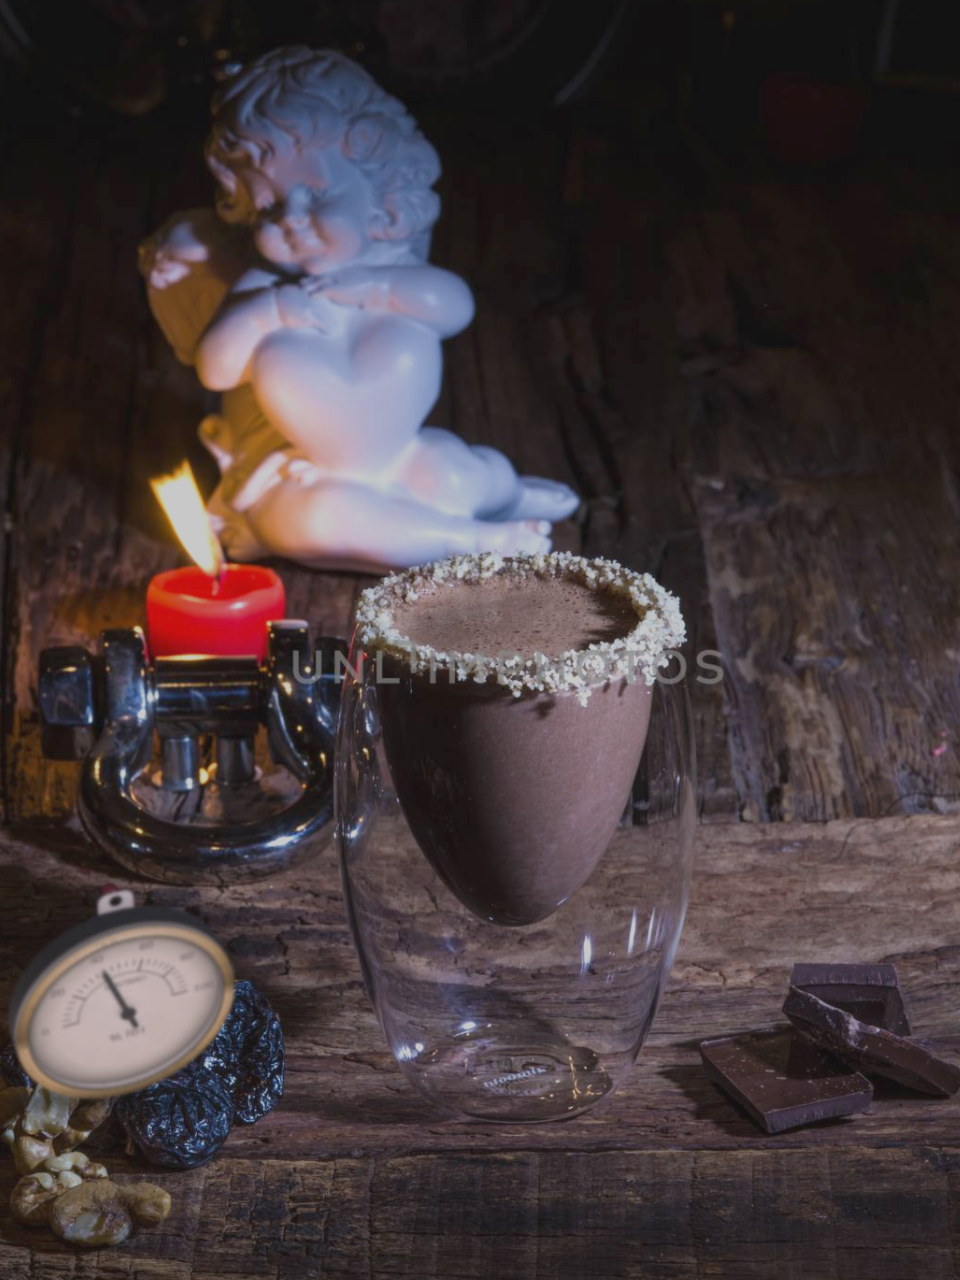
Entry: 40 %
